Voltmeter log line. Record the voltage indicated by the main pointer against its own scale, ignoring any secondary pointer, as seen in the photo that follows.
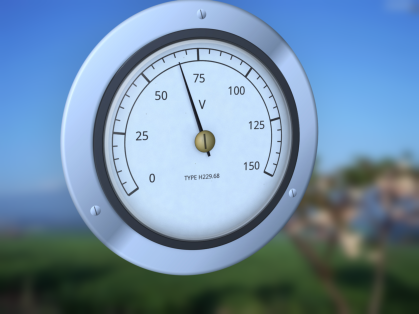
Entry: 65 V
